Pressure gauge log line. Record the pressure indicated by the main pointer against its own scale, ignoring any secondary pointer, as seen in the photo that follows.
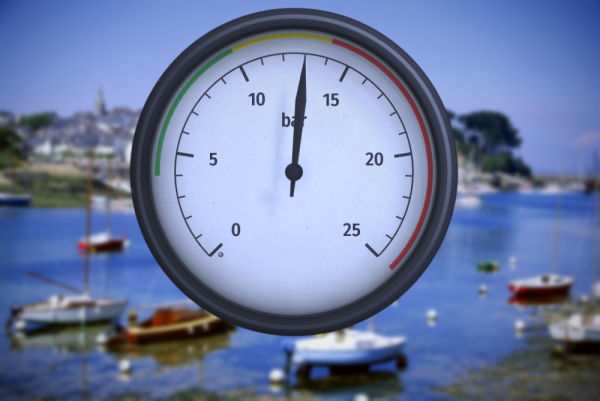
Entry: 13 bar
